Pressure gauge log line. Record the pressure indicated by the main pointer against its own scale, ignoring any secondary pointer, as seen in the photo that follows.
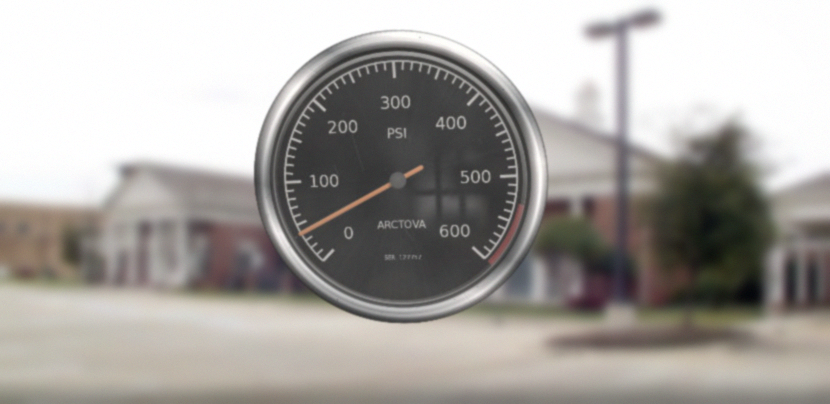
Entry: 40 psi
